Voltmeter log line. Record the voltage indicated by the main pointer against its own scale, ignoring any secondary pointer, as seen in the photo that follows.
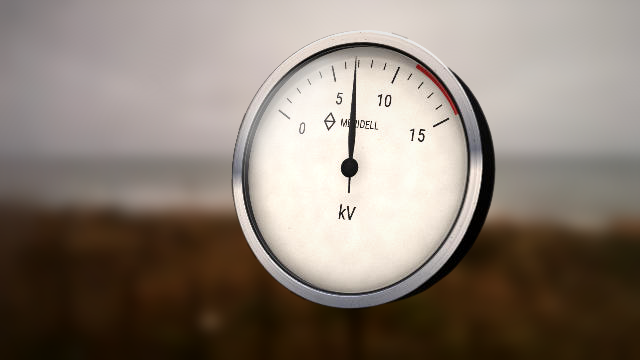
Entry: 7 kV
